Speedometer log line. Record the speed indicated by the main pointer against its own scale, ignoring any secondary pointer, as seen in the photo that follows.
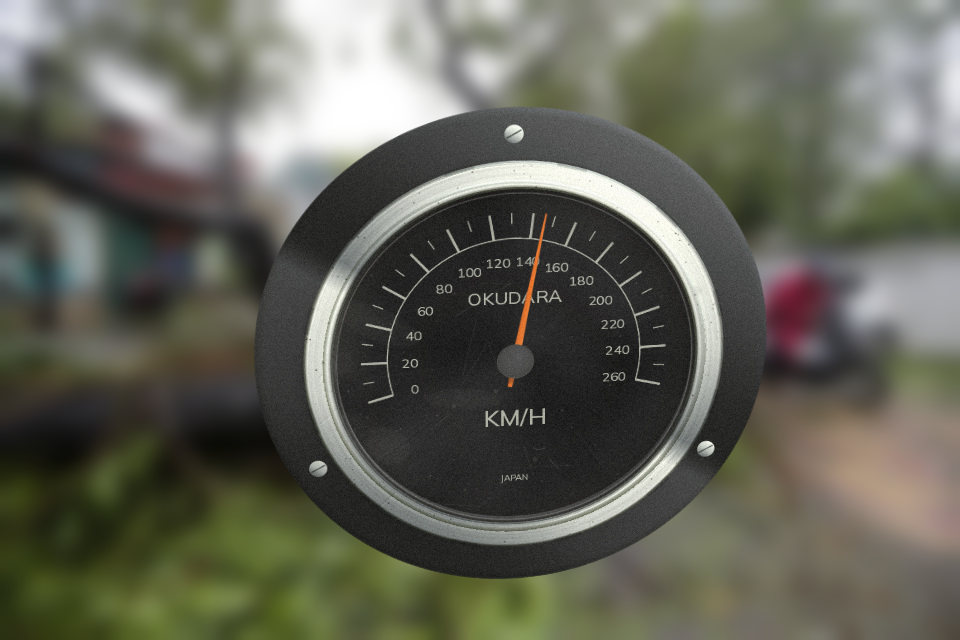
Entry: 145 km/h
